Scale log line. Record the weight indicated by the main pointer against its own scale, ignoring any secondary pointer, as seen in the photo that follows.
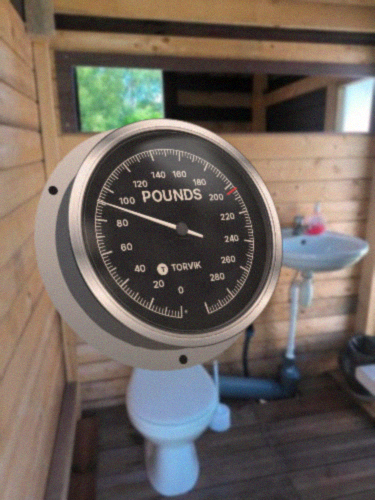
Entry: 90 lb
